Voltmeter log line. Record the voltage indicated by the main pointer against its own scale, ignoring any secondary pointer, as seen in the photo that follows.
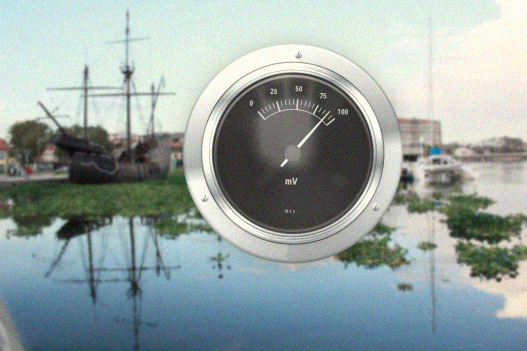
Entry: 90 mV
